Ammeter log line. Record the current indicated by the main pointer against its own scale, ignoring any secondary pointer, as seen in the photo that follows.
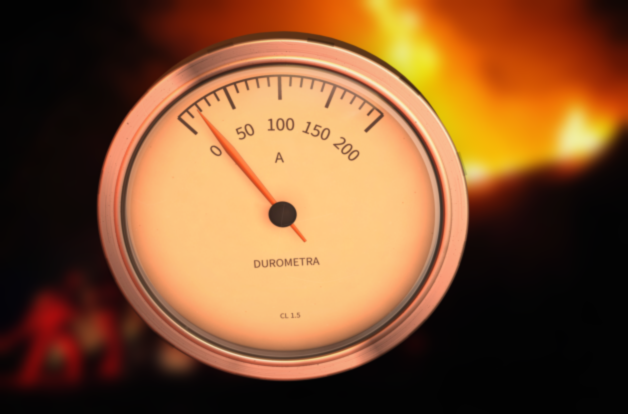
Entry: 20 A
